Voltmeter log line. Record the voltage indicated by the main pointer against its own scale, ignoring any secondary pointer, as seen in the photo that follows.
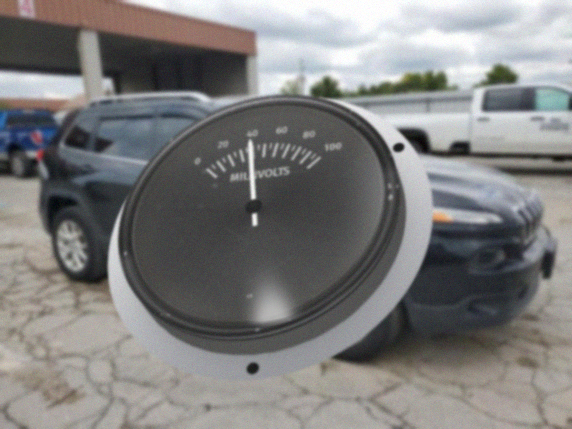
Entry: 40 mV
